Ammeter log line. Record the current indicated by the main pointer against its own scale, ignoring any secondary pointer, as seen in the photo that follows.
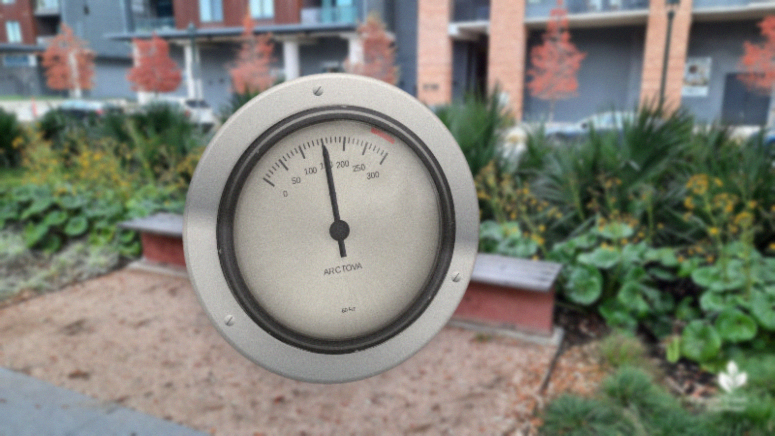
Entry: 150 A
